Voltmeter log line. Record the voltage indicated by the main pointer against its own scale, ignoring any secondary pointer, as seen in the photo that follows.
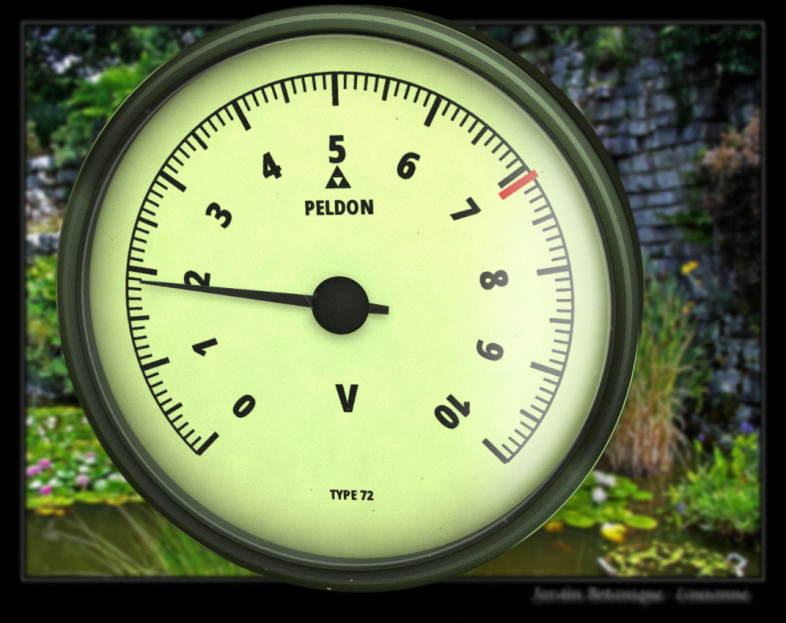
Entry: 1.9 V
